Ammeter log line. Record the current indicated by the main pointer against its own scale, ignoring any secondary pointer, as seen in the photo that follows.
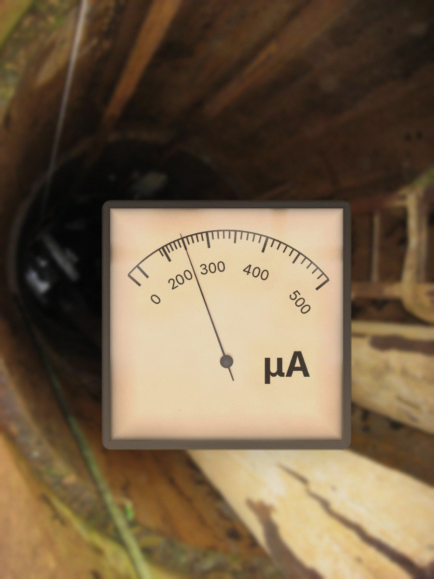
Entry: 250 µA
